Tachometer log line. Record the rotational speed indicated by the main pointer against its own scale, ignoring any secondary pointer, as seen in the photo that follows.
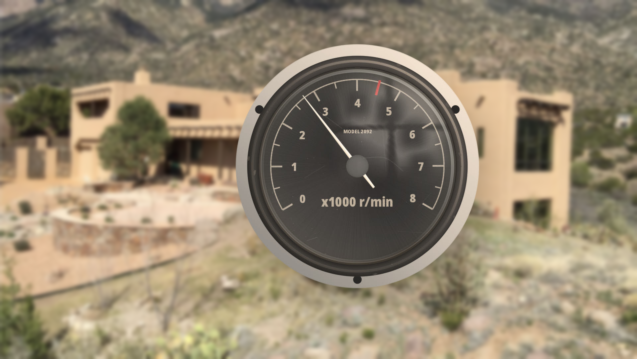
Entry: 2750 rpm
